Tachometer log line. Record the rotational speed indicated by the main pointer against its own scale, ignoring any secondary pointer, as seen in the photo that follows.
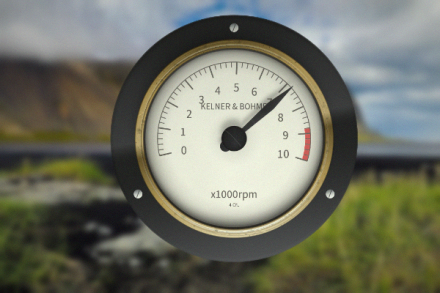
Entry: 7200 rpm
